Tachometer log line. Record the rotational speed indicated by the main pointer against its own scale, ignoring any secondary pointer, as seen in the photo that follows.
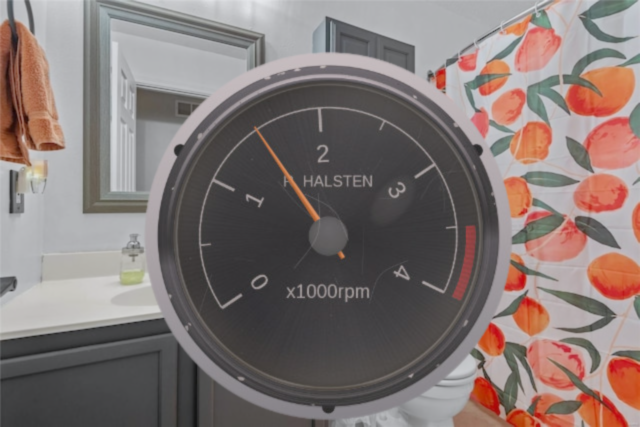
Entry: 1500 rpm
